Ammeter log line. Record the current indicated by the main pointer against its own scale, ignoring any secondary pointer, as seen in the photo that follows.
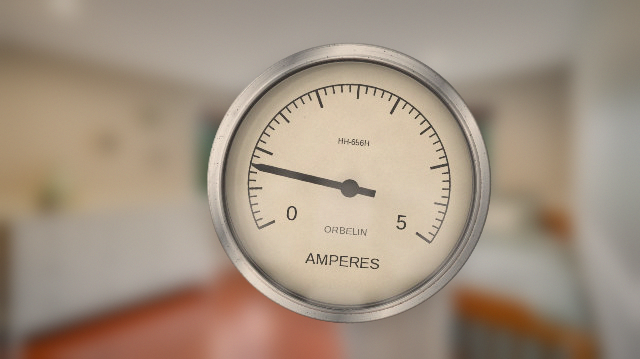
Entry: 0.8 A
